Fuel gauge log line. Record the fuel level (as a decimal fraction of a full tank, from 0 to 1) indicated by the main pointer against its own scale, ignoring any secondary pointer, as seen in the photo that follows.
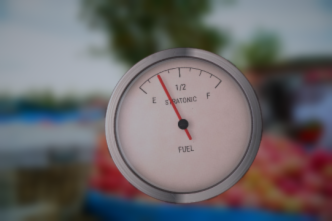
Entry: 0.25
